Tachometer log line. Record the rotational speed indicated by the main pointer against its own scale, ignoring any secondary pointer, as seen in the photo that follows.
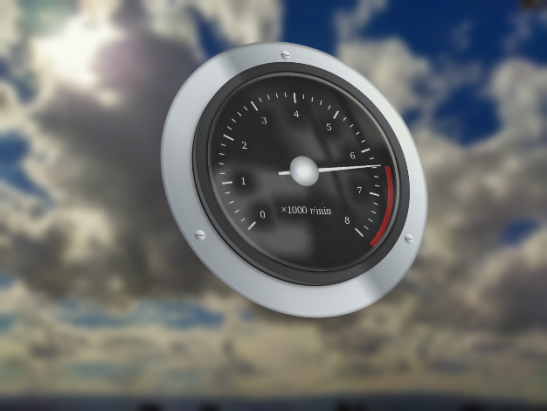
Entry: 6400 rpm
